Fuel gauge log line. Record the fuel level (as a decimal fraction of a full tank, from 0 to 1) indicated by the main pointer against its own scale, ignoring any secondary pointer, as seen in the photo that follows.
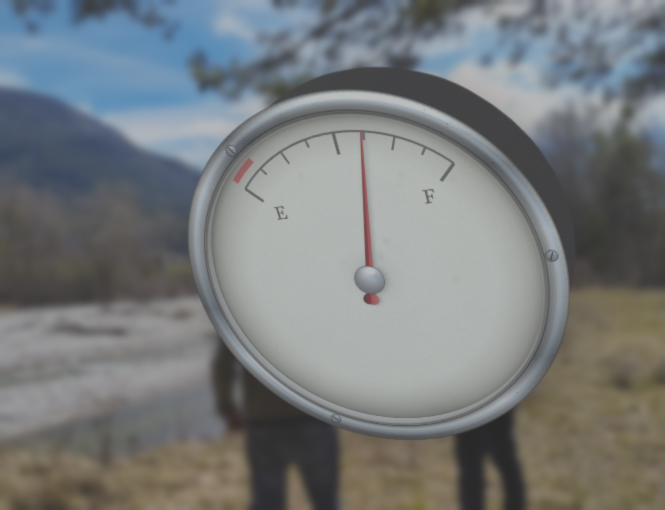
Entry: 0.625
